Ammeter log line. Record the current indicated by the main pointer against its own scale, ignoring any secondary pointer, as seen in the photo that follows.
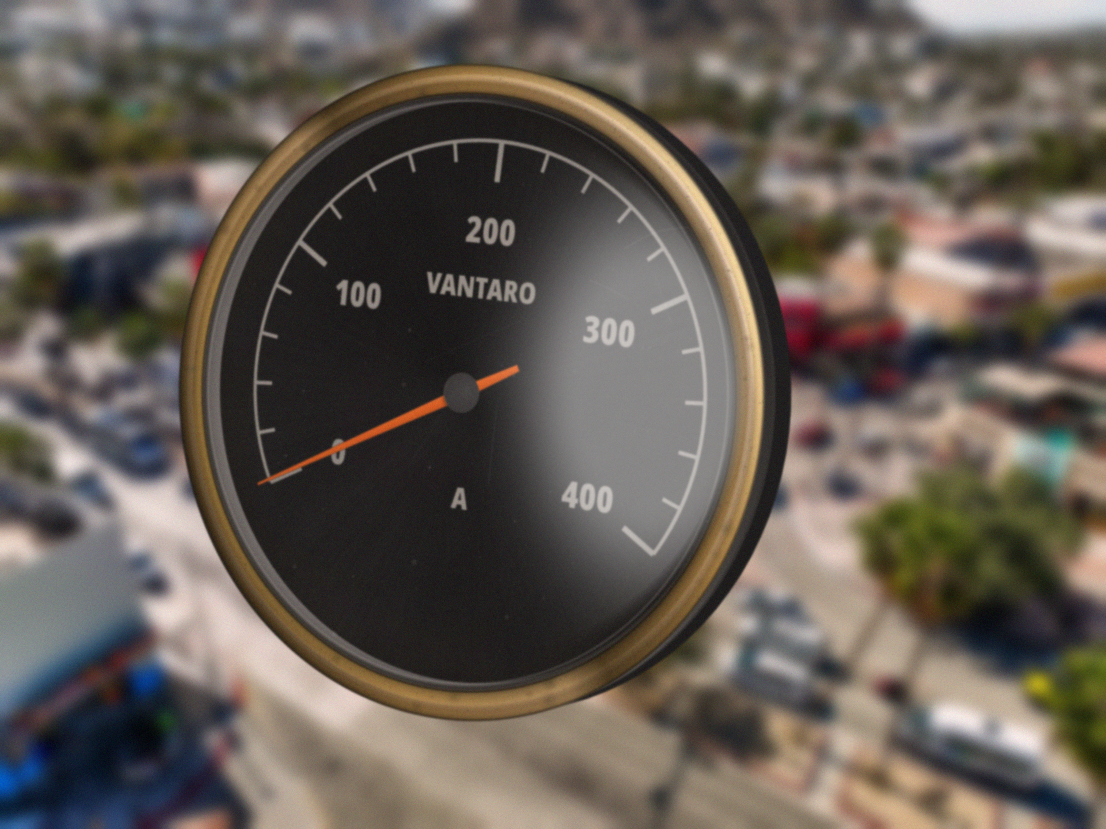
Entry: 0 A
